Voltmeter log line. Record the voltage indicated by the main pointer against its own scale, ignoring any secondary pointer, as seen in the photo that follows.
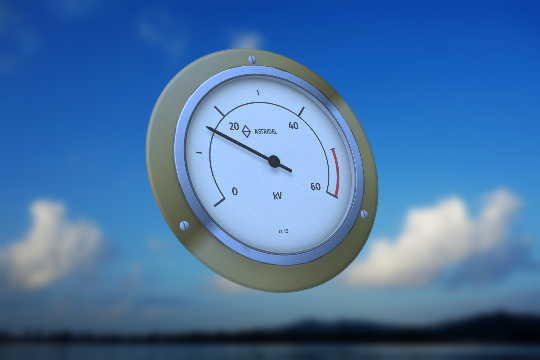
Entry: 15 kV
